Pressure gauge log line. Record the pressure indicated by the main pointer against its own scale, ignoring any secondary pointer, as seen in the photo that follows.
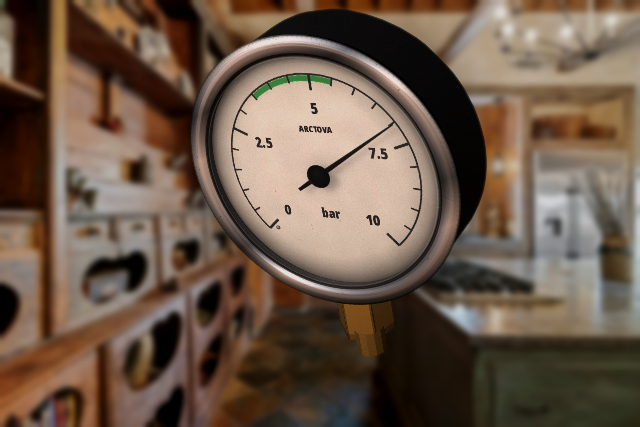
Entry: 7 bar
